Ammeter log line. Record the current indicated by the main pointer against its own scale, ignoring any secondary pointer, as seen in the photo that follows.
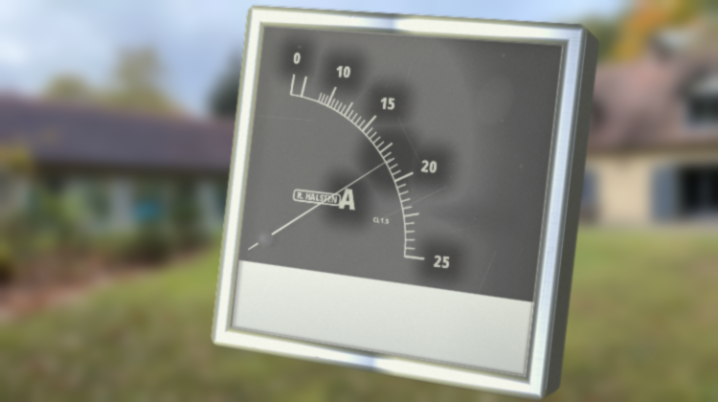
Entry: 18.5 A
